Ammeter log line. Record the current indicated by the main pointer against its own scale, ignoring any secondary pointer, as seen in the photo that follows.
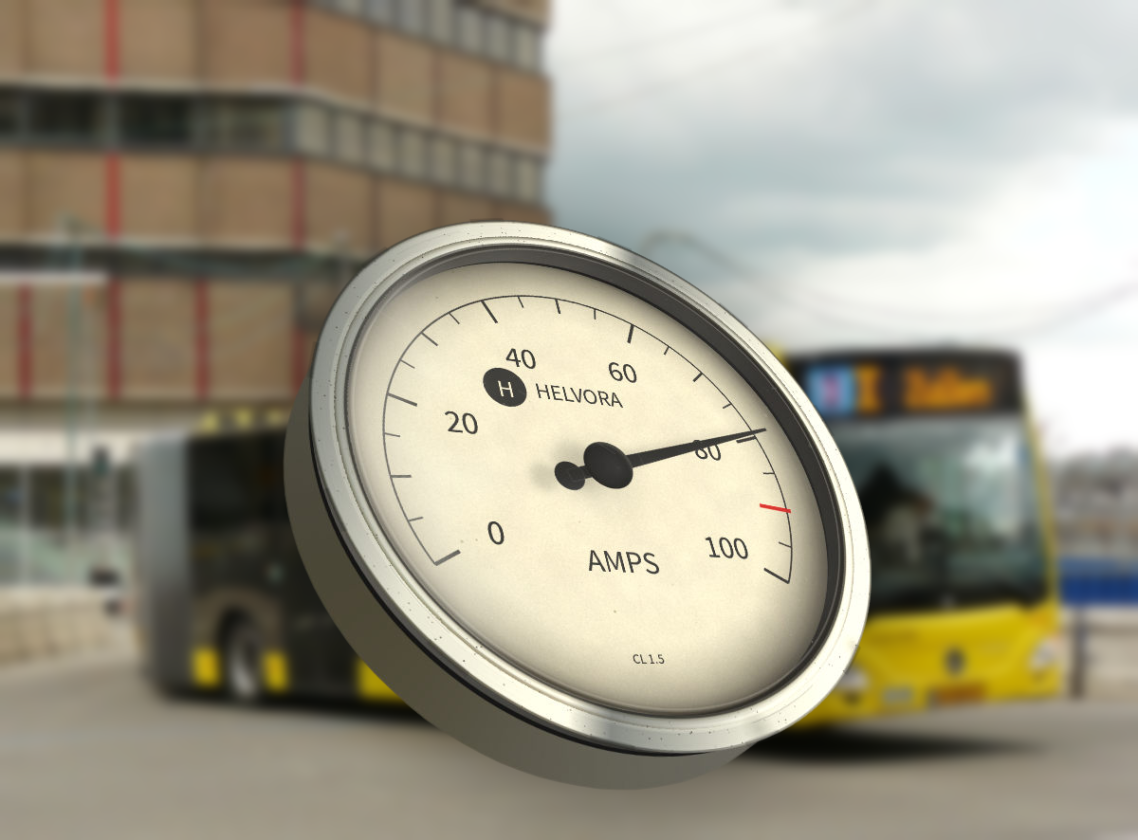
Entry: 80 A
